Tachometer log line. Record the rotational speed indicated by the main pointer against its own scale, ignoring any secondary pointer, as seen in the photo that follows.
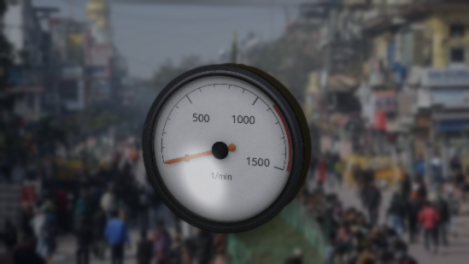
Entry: 0 rpm
